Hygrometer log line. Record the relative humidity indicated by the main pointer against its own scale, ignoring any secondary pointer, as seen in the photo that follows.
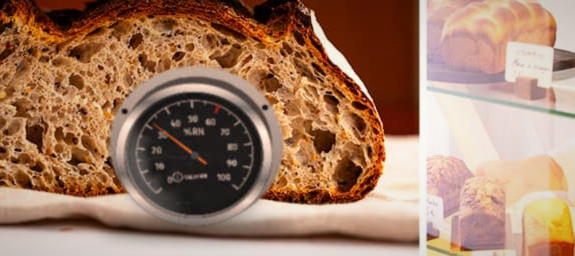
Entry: 32.5 %
